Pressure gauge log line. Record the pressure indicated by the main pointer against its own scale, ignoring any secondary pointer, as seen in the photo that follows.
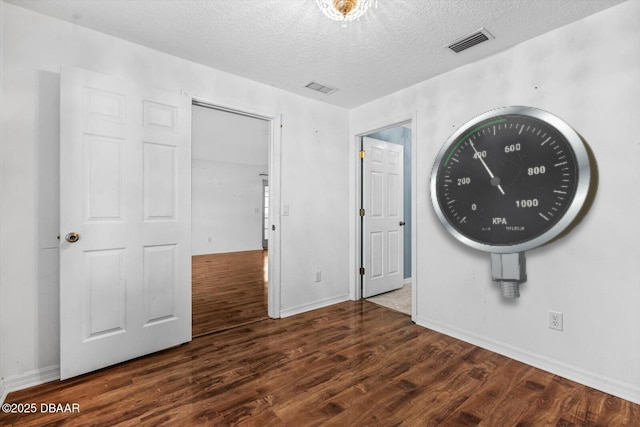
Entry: 400 kPa
